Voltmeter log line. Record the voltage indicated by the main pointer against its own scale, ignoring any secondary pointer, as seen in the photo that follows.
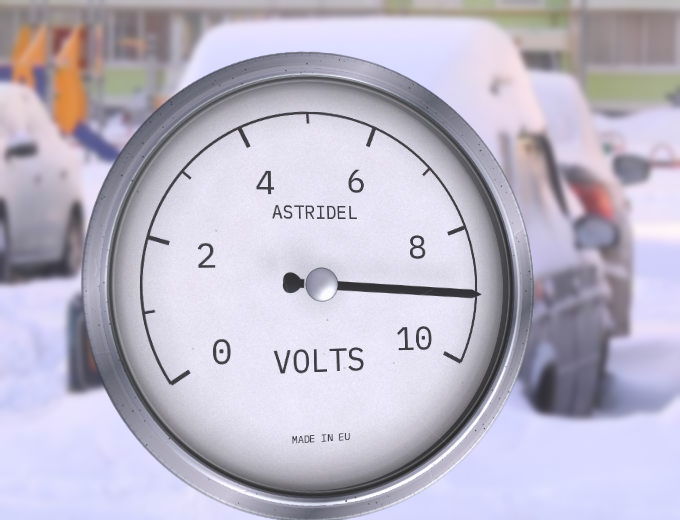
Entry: 9 V
